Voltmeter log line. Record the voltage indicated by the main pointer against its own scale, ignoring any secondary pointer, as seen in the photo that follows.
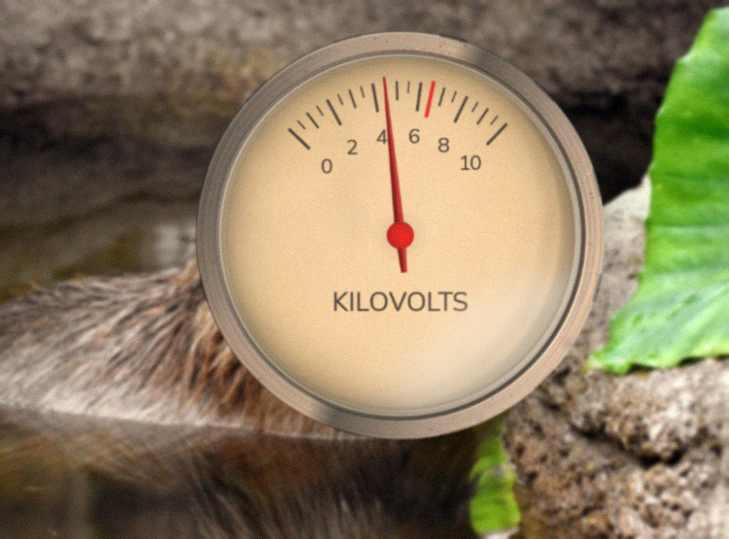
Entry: 4.5 kV
